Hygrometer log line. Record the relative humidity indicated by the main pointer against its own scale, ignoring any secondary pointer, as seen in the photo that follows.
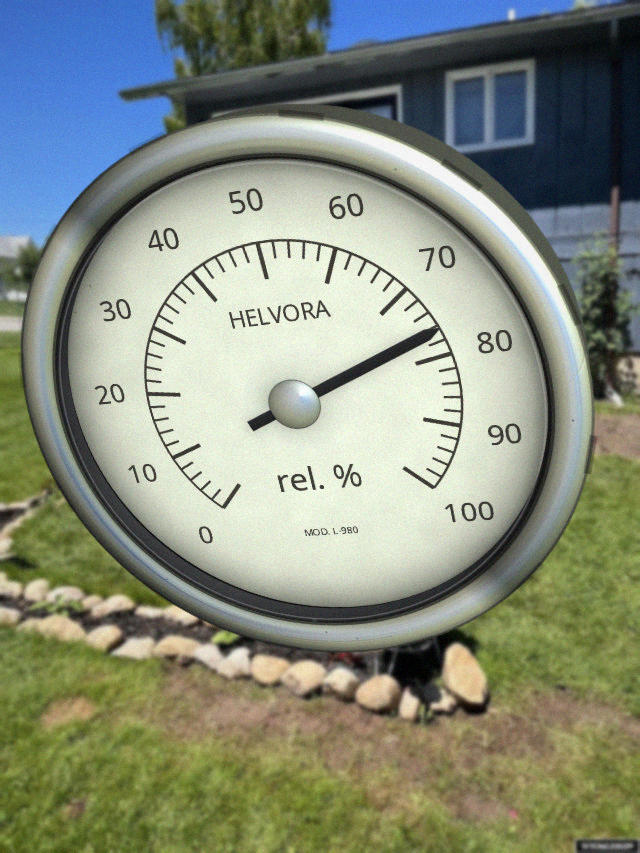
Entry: 76 %
